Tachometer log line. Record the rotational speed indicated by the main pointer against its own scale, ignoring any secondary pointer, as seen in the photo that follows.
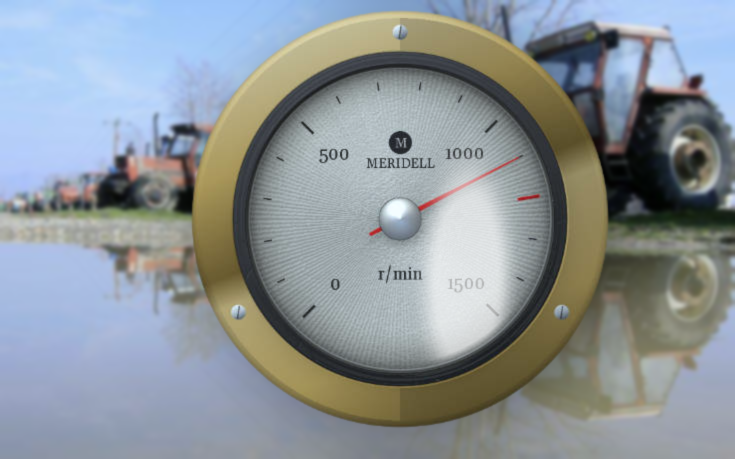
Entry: 1100 rpm
